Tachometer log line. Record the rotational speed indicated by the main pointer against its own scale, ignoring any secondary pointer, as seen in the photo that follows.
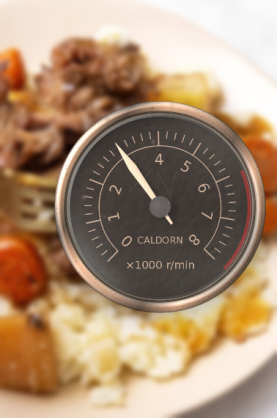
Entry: 3000 rpm
